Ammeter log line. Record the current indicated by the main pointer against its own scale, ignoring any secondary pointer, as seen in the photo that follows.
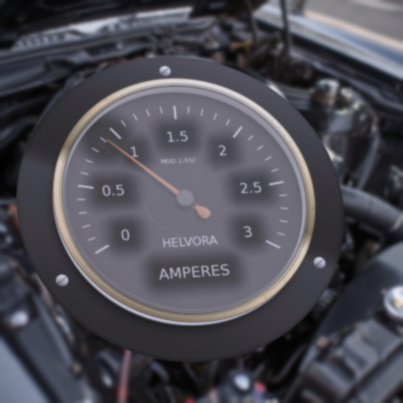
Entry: 0.9 A
